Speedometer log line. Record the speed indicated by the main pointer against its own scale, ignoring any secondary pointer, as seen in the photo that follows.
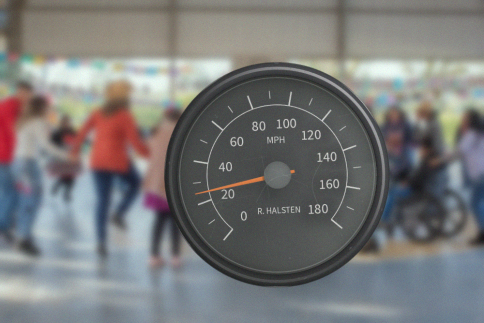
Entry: 25 mph
